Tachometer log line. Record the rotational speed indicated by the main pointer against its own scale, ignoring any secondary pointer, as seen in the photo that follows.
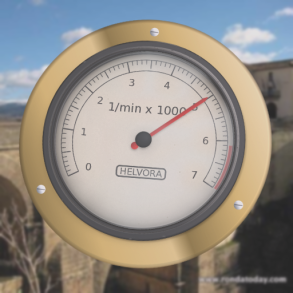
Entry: 5000 rpm
